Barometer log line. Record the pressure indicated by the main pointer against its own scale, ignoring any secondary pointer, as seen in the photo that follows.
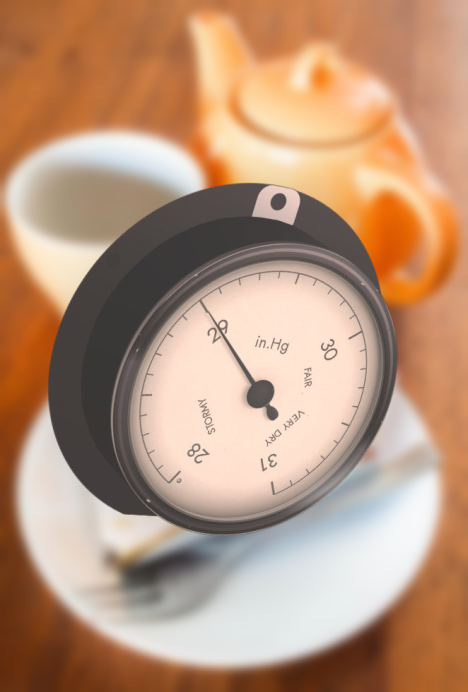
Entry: 29 inHg
